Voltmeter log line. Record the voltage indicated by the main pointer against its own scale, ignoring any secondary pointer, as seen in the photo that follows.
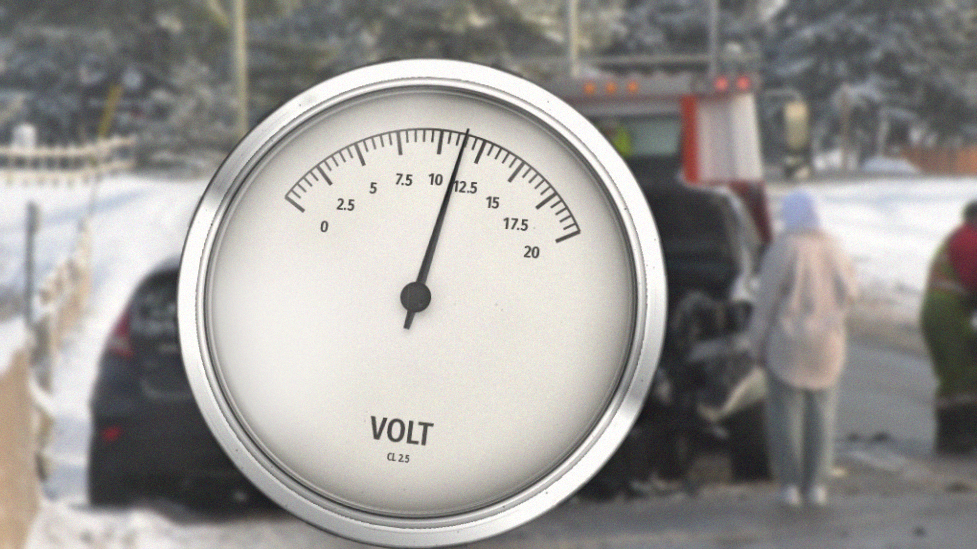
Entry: 11.5 V
